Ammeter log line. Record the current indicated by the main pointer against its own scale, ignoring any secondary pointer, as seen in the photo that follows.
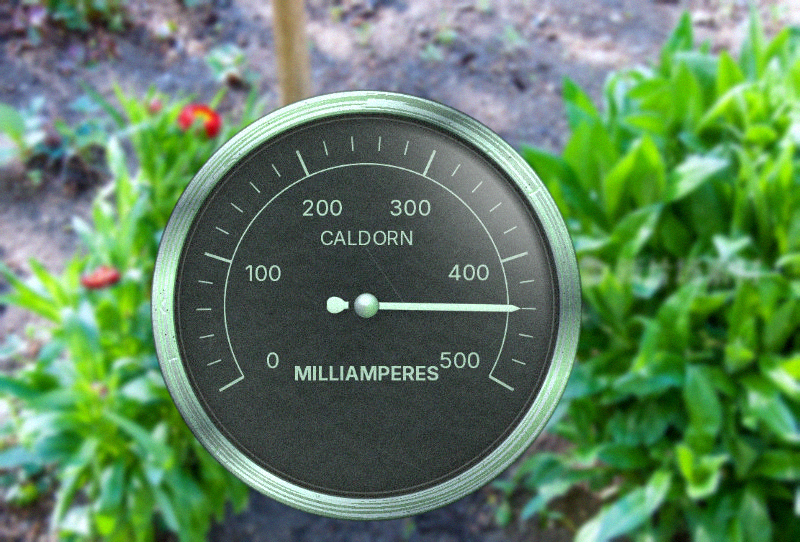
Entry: 440 mA
